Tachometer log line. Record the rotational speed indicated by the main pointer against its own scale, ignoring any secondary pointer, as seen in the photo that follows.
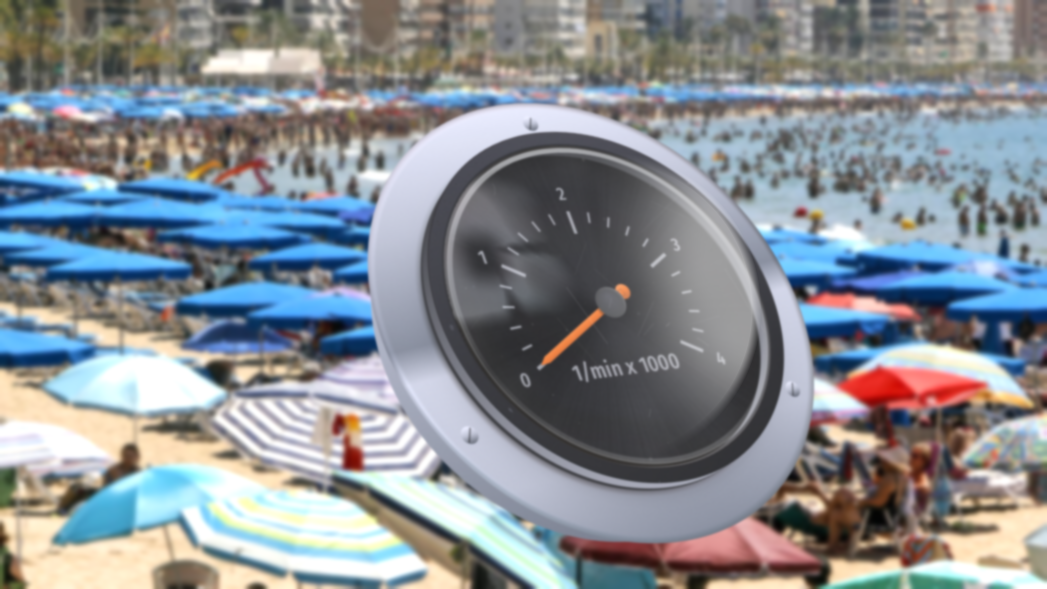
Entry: 0 rpm
